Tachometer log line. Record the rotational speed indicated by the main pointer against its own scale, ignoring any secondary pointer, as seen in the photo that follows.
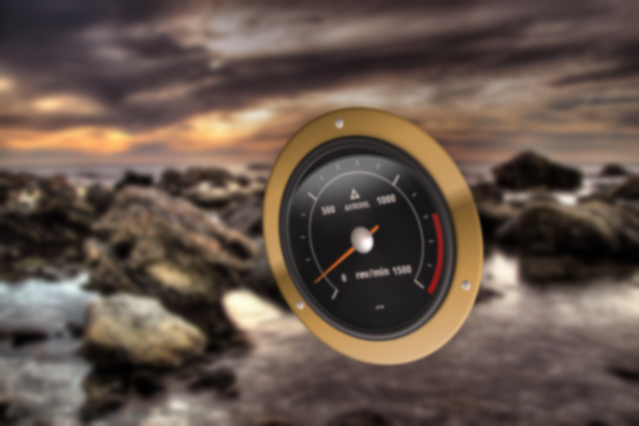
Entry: 100 rpm
